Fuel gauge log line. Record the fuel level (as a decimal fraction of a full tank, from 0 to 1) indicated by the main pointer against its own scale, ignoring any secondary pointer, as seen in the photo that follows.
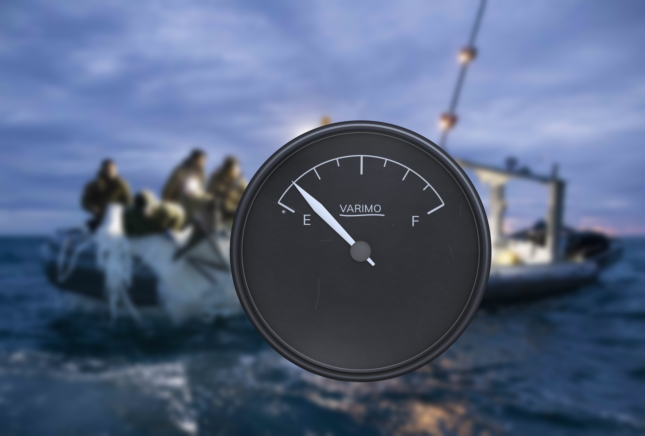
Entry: 0.125
